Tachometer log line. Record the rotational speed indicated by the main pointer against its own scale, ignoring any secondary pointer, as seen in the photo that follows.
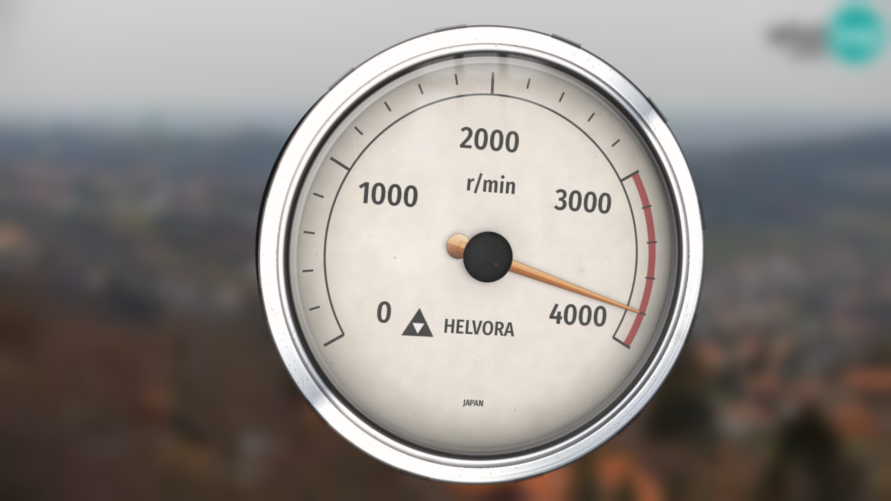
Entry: 3800 rpm
